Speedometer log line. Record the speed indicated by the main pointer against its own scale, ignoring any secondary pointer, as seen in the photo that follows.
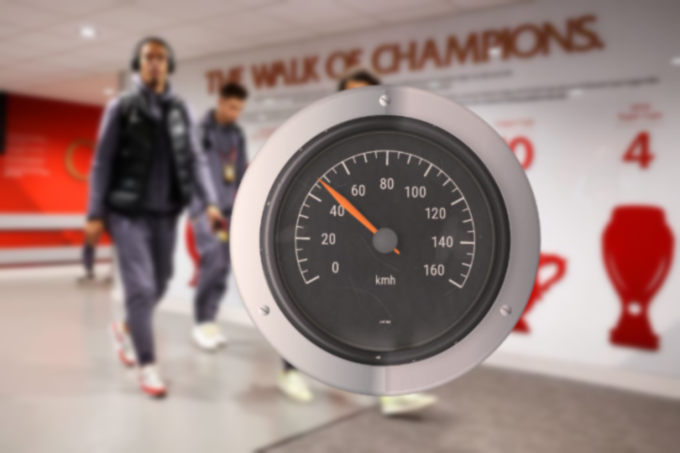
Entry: 47.5 km/h
